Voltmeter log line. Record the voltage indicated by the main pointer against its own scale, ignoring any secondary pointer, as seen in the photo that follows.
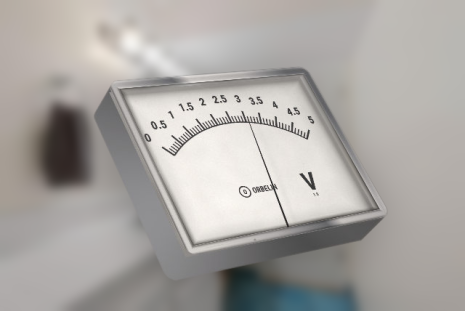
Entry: 3 V
